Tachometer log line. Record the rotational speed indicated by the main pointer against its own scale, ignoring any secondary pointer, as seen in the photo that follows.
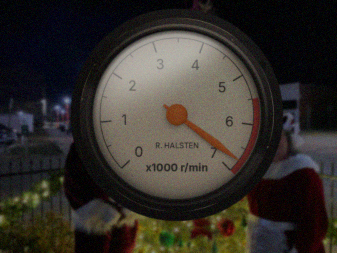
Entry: 6750 rpm
